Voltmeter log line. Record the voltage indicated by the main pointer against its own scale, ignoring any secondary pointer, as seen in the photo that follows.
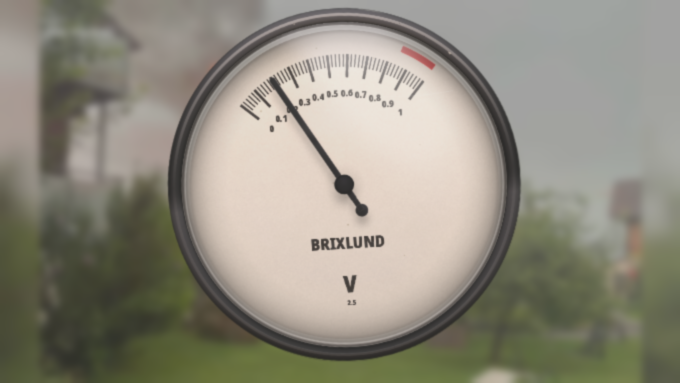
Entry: 0.2 V
